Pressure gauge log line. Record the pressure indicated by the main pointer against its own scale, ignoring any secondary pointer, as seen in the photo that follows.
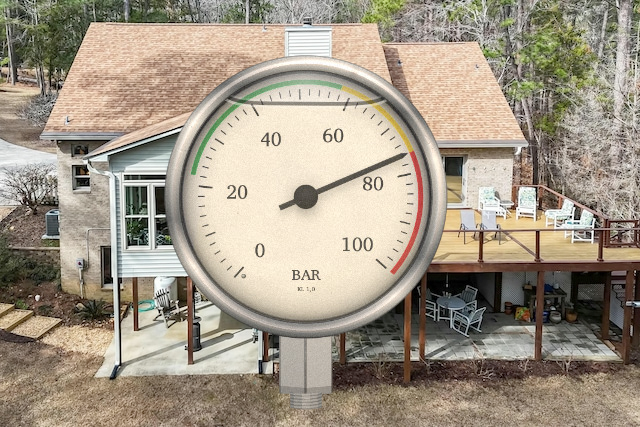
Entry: 76 bar
